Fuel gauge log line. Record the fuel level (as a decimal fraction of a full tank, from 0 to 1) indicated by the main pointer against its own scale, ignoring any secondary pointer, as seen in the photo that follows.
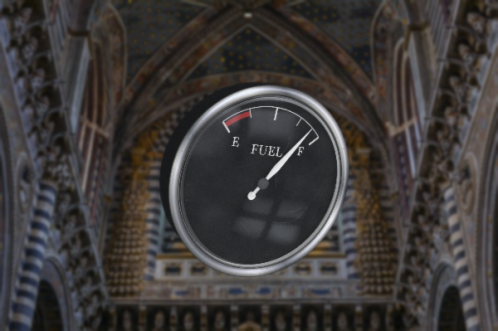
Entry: 0.875
